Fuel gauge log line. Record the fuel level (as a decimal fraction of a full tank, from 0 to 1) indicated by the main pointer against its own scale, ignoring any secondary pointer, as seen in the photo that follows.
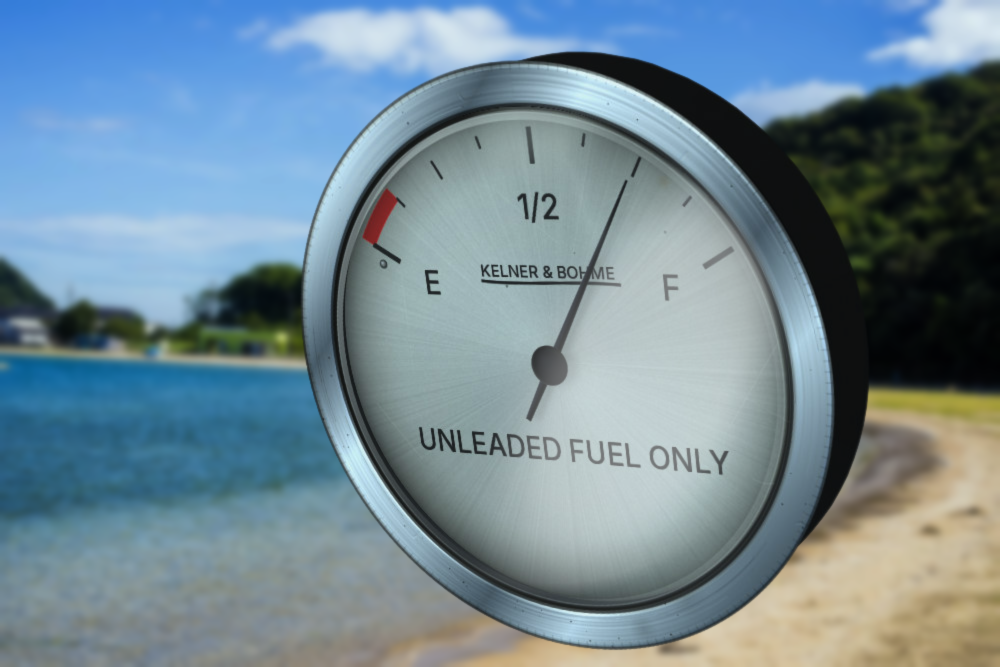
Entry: 0.75
